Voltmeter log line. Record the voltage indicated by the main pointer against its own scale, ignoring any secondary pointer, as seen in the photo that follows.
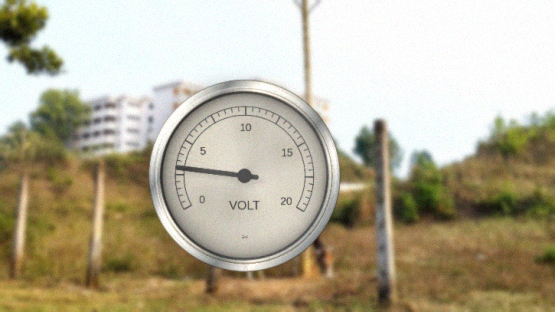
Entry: 3 V
